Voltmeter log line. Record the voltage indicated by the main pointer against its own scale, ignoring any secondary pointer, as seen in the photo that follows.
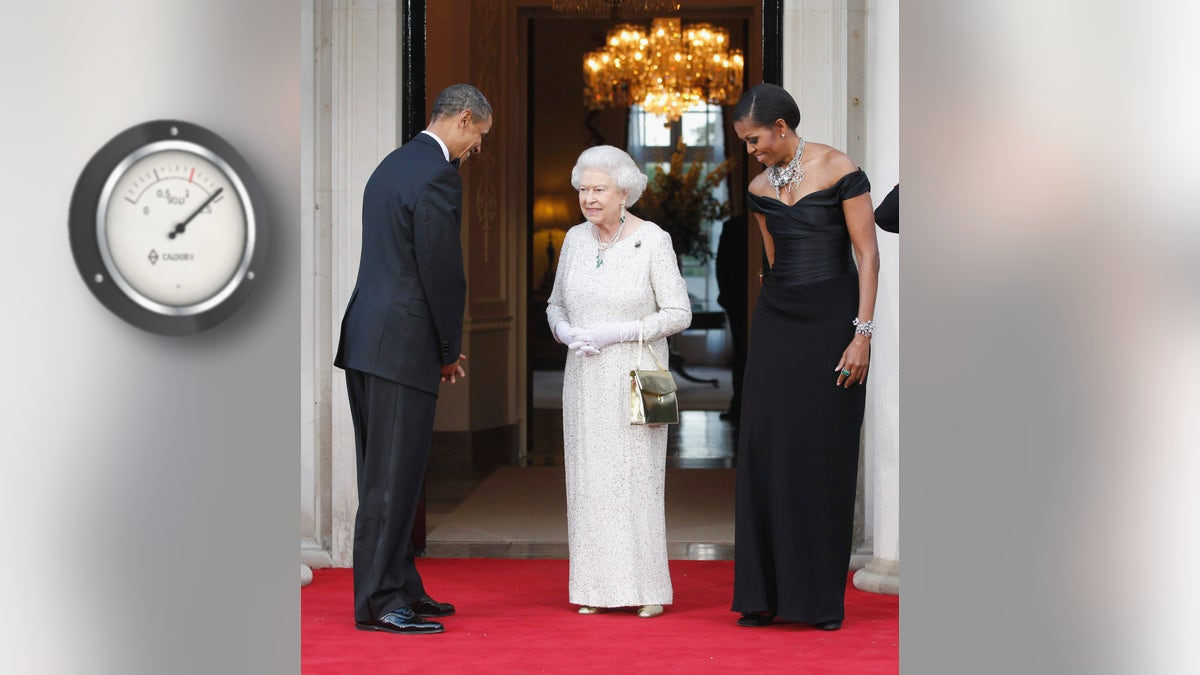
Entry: 1.4 V
